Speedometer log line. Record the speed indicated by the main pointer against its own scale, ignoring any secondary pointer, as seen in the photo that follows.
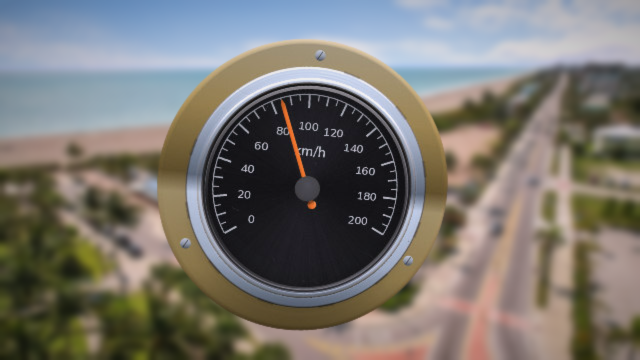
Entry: 85 km/h
